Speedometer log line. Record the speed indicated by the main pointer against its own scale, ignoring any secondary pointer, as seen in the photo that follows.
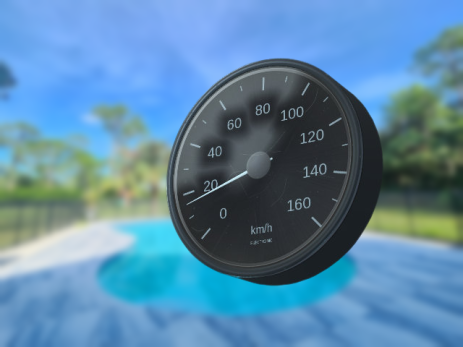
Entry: 15 km/h
